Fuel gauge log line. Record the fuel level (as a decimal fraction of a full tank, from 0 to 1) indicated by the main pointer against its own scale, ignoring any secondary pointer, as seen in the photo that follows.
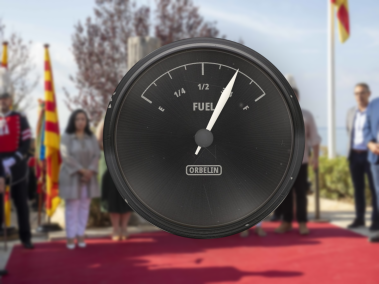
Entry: 0.75
